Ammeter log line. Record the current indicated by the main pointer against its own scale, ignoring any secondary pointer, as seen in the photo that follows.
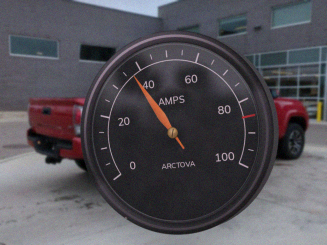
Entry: 37.5 A
